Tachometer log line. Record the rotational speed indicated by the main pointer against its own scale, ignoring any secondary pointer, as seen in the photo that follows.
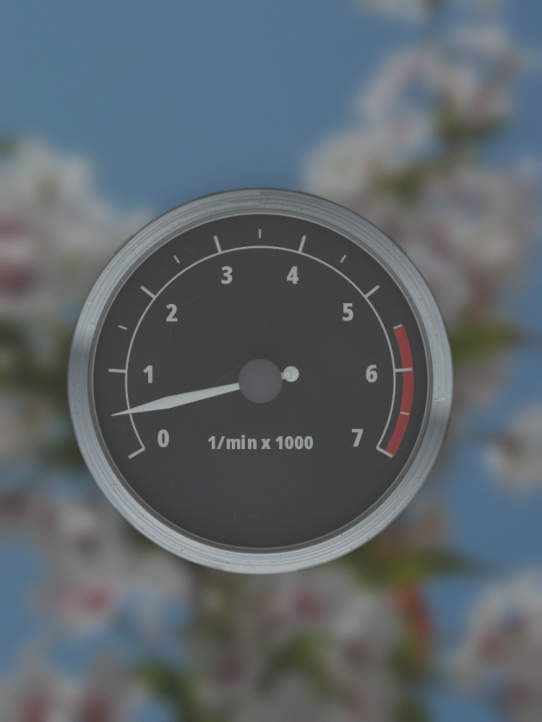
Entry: 500 rpm
